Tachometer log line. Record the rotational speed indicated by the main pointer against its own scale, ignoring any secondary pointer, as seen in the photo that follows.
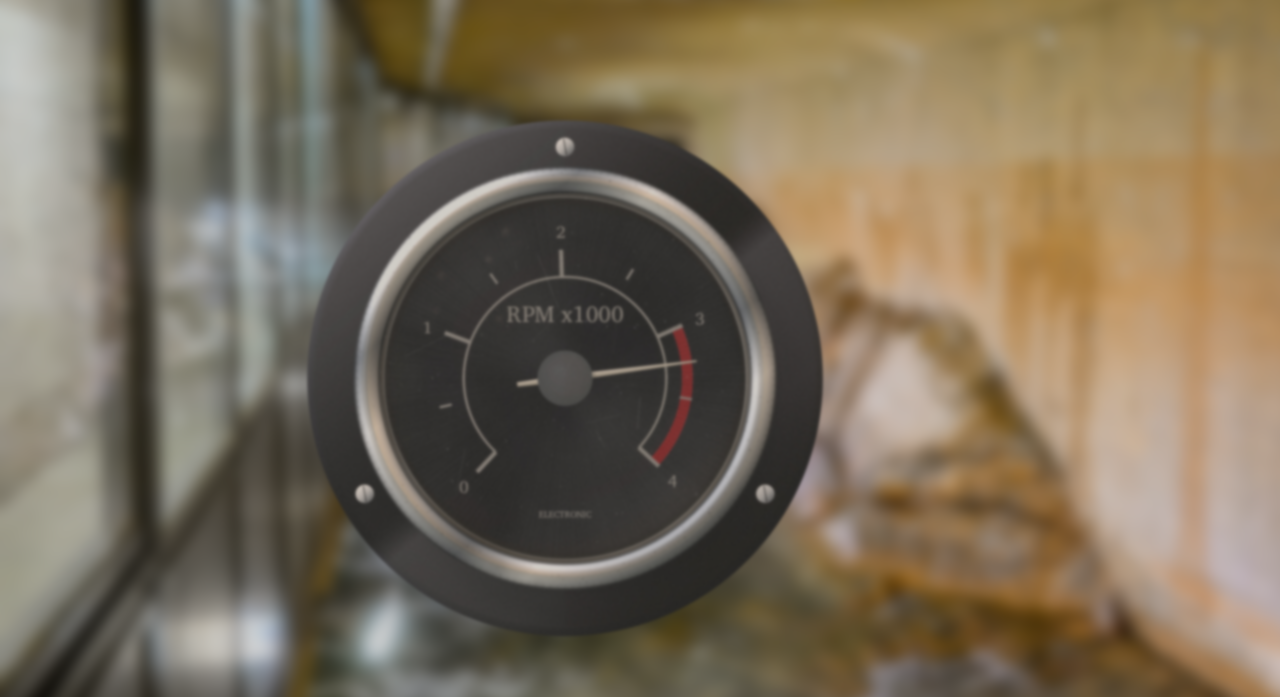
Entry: 3250 rpm
